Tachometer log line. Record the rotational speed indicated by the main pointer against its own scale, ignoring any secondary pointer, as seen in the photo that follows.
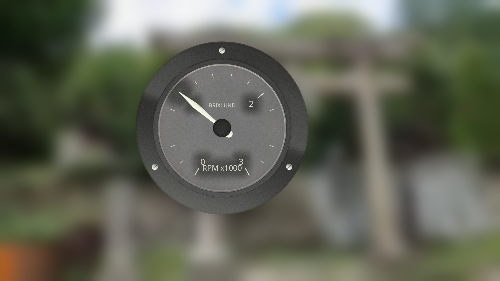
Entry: 1000 rpm
